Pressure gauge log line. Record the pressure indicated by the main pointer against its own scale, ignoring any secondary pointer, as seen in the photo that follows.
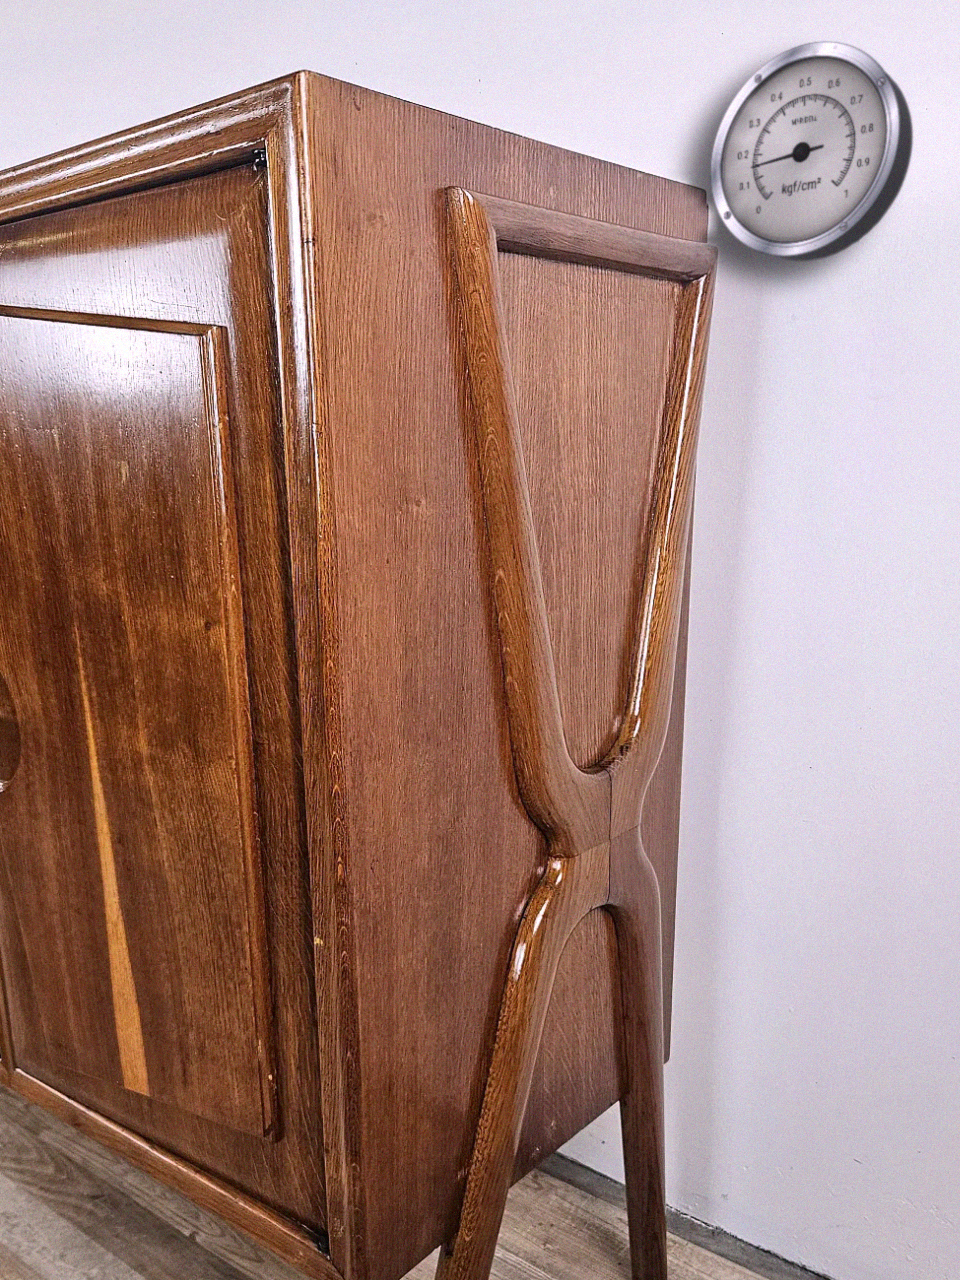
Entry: 0.15 kg/cm²
